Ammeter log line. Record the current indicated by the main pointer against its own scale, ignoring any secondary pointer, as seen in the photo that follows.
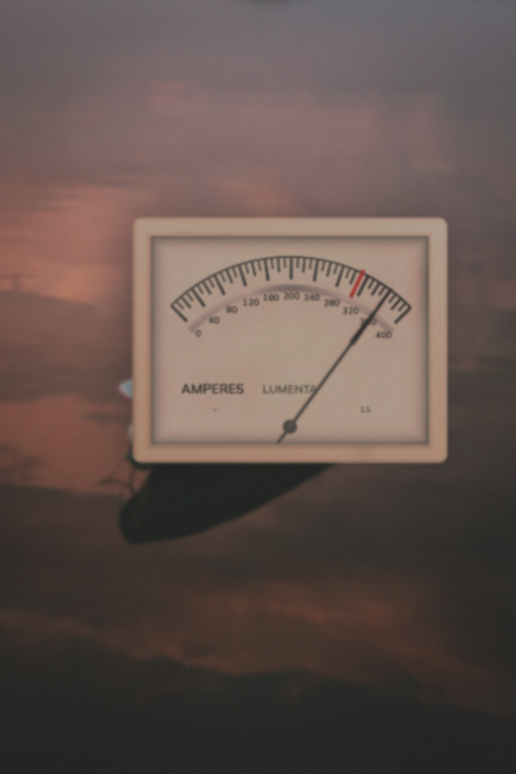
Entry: 360 A
